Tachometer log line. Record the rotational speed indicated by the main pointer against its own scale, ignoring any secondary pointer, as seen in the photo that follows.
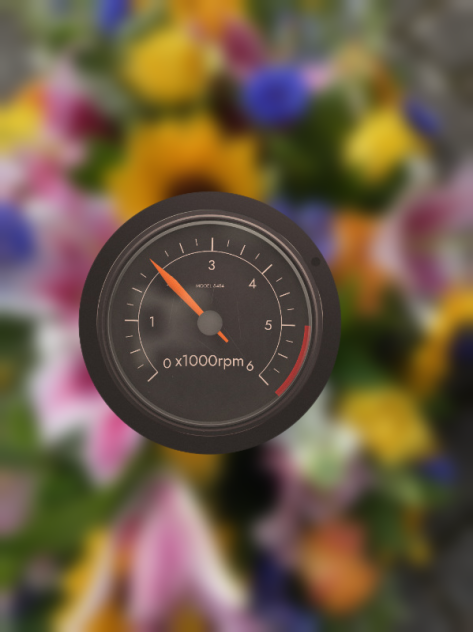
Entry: 2000 rpm
